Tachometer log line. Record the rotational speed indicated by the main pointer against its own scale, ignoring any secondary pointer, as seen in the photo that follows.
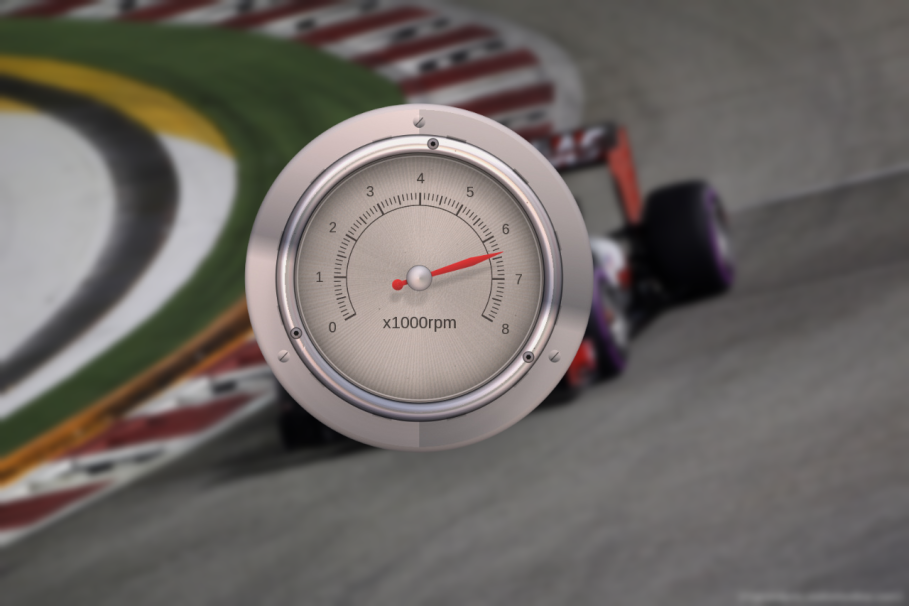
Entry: 6400 rpm
